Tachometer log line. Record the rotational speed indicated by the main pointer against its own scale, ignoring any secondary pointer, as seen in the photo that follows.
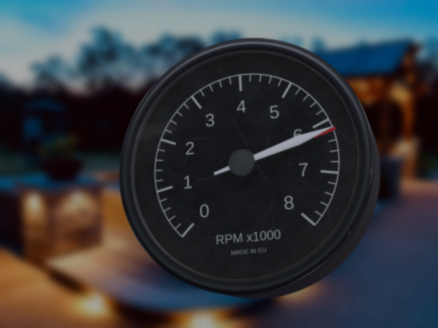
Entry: 6200 rpm
